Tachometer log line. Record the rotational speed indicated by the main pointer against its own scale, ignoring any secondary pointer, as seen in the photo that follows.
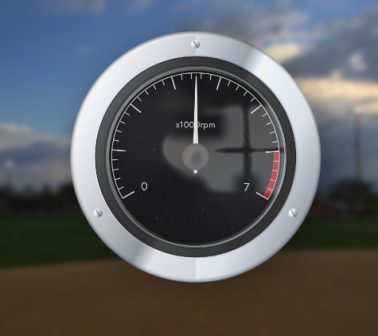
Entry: 3500 rpm
